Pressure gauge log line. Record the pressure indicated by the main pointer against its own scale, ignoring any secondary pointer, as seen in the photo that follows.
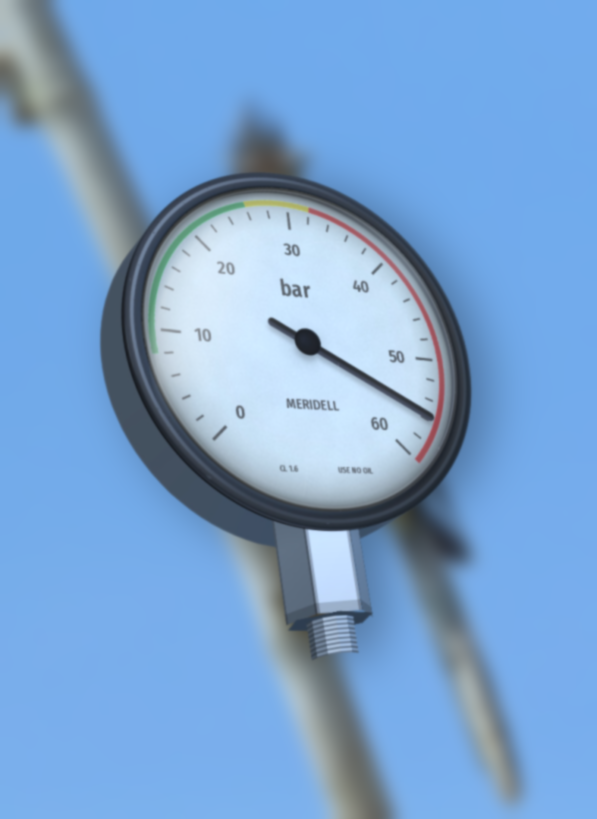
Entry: 56 bar
